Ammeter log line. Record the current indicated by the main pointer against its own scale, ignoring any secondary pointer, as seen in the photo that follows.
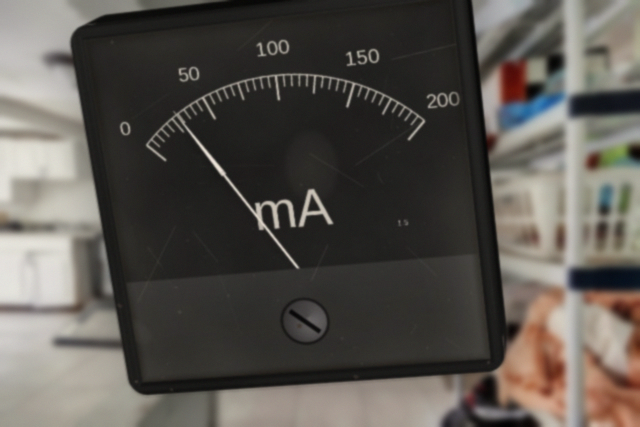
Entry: 30 mA
